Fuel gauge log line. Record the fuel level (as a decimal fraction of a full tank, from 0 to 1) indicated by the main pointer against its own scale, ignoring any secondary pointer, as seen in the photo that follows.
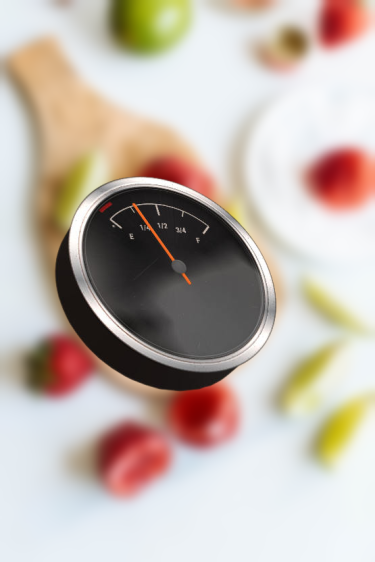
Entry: 0.25
